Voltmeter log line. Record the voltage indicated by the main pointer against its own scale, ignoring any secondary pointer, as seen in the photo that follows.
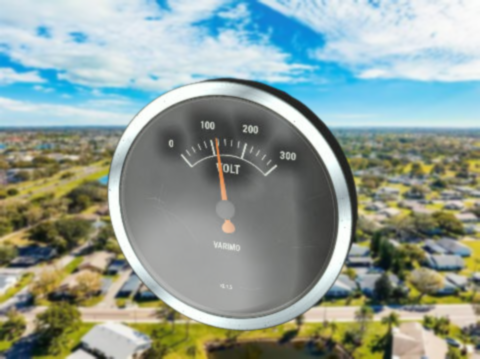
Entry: 120 V
